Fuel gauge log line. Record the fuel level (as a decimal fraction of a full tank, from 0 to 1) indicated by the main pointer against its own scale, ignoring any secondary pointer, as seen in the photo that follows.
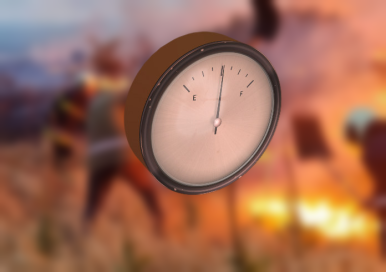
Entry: 0.5
